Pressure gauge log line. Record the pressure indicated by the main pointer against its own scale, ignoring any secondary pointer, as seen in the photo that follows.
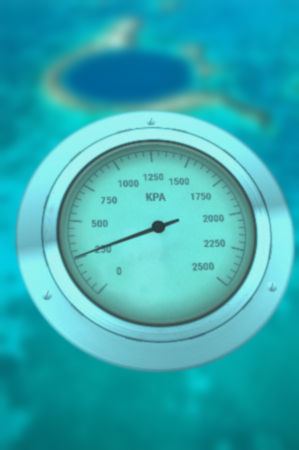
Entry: 250 kPa
